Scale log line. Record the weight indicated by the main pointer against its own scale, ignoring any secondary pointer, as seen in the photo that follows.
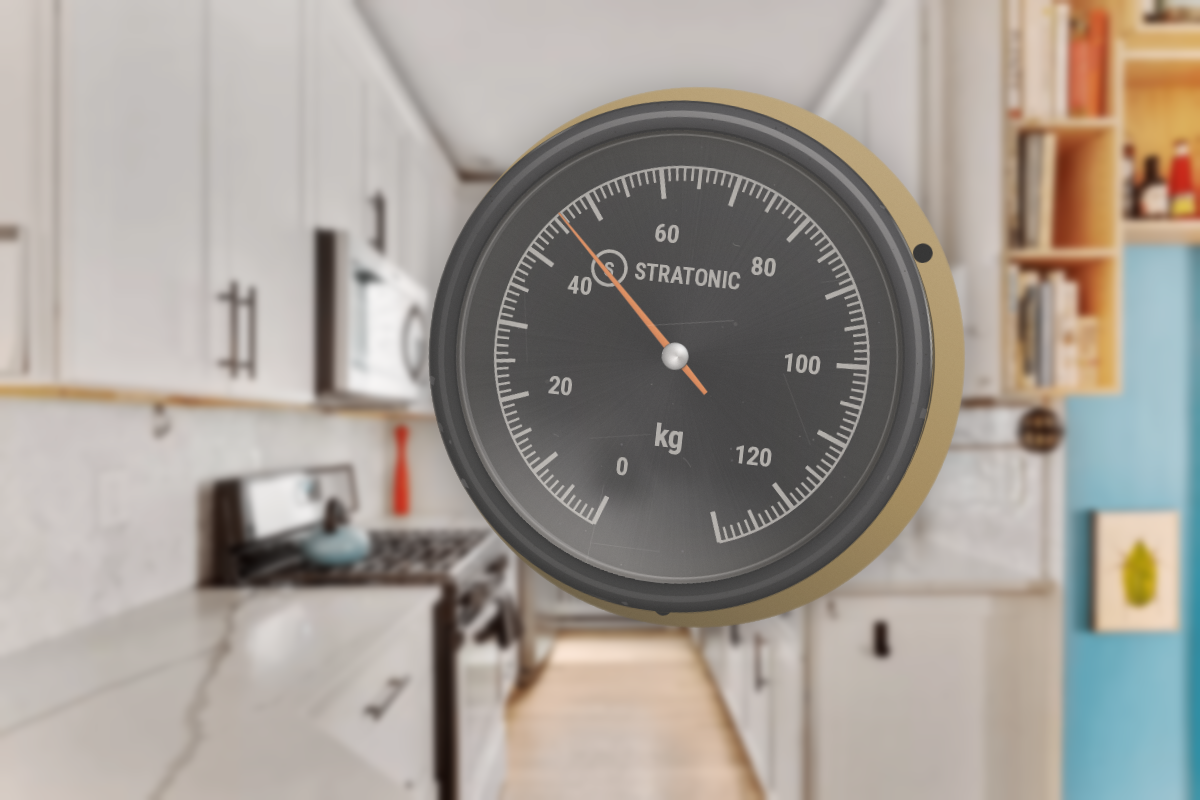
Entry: 46 kg
